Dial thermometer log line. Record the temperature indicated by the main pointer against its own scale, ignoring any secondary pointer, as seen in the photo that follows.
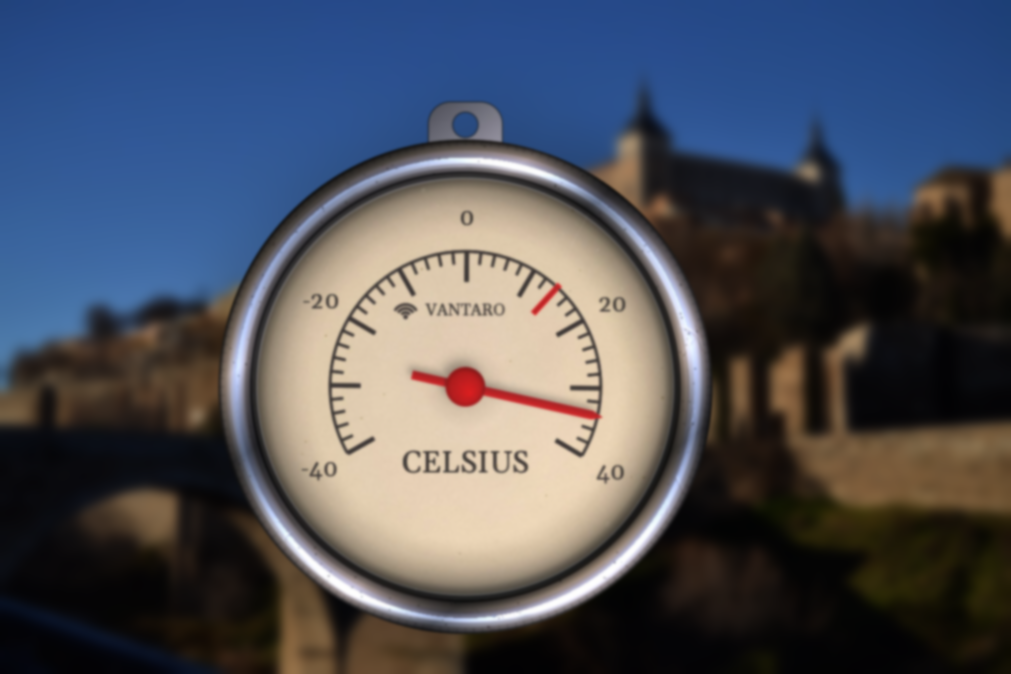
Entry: 34 °C
